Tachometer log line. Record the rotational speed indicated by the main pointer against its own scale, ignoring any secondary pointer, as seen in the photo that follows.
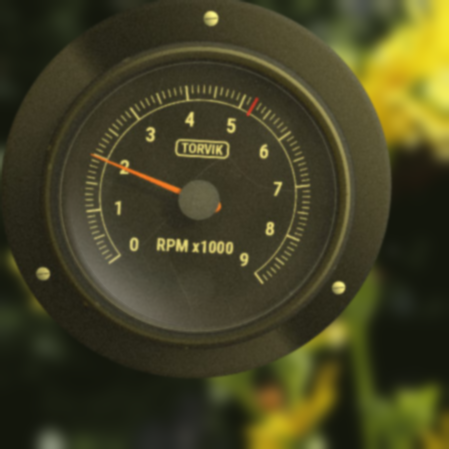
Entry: 2000 rpm
